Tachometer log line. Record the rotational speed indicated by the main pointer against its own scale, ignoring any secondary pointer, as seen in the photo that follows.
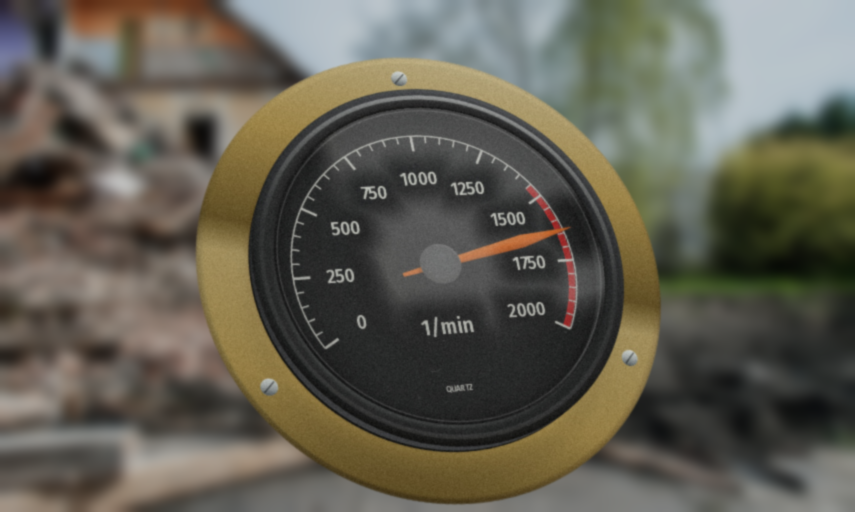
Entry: 1650 rpm
